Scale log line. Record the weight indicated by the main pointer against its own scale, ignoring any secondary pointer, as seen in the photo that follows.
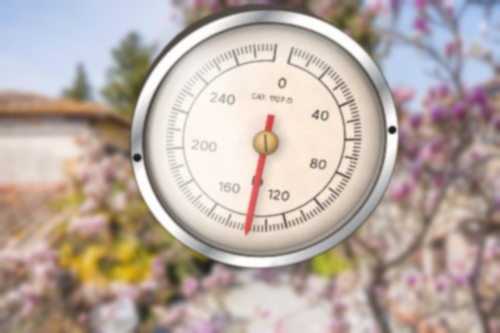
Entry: 140 lb
